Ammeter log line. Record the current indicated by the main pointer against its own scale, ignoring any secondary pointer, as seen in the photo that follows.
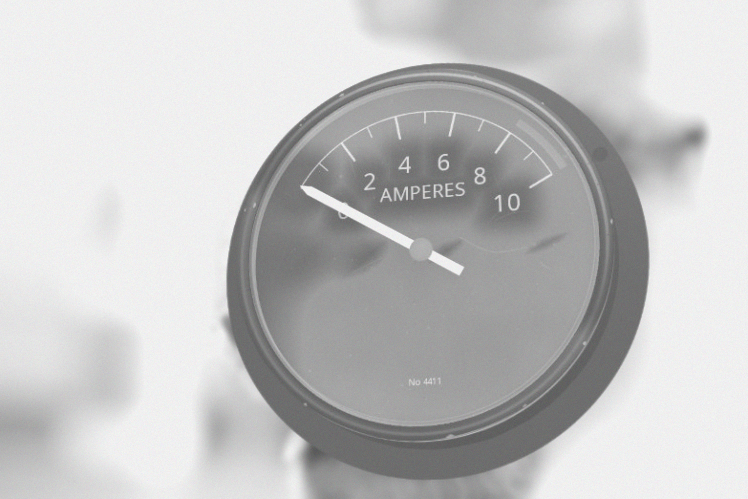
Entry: 0 A
